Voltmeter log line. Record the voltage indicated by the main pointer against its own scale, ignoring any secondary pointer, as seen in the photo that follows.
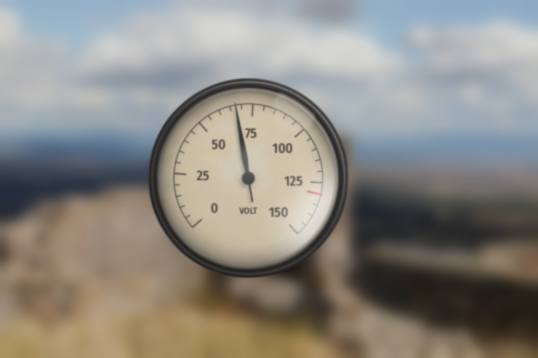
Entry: 67.5 V
